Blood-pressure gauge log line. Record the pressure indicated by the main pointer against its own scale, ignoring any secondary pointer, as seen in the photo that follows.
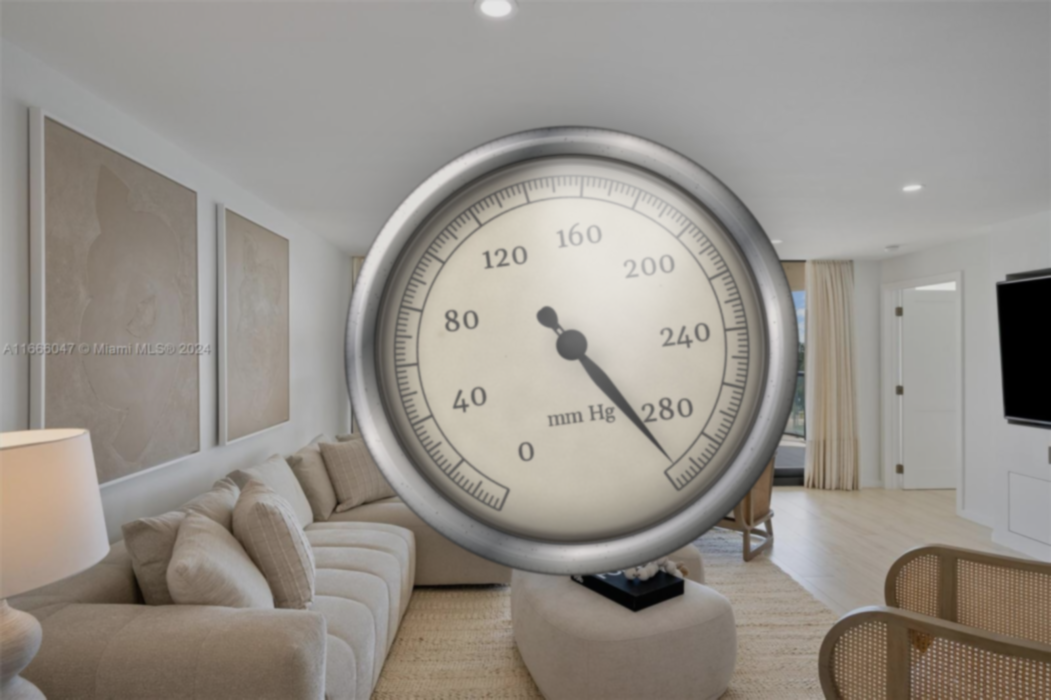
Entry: 296 mmHg
